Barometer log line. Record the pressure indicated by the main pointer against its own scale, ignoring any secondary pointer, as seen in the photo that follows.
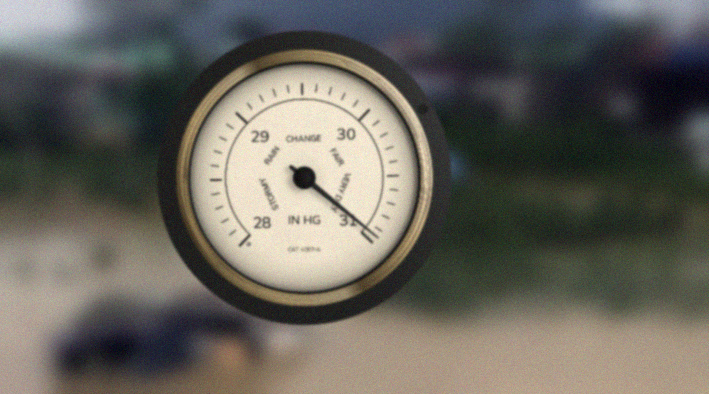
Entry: 30.95 inHg
